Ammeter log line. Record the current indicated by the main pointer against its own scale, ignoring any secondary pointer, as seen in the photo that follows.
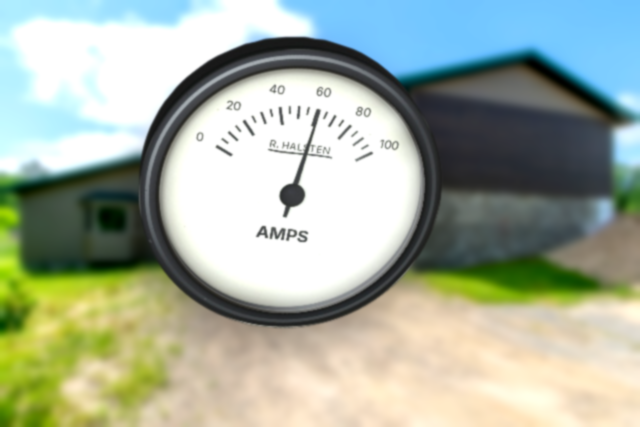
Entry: 60 A
